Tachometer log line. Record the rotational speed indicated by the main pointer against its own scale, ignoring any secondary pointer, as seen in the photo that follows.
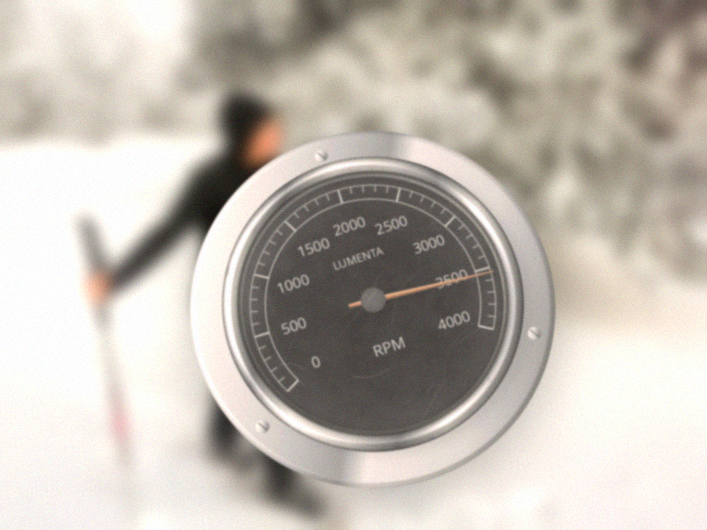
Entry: 3550 rpm
